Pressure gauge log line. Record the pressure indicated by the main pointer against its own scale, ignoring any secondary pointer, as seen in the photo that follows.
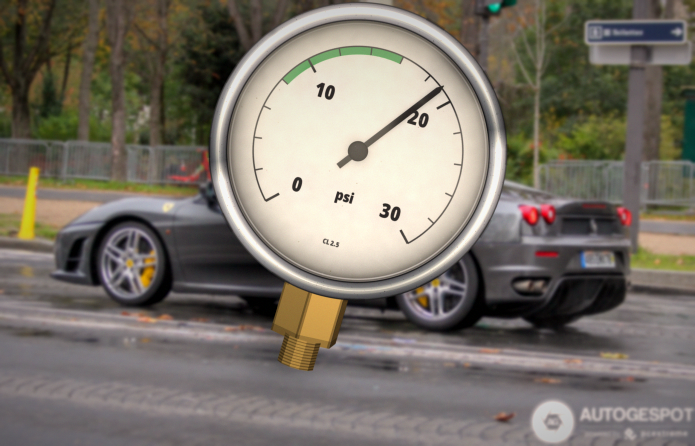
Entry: 19 psi
